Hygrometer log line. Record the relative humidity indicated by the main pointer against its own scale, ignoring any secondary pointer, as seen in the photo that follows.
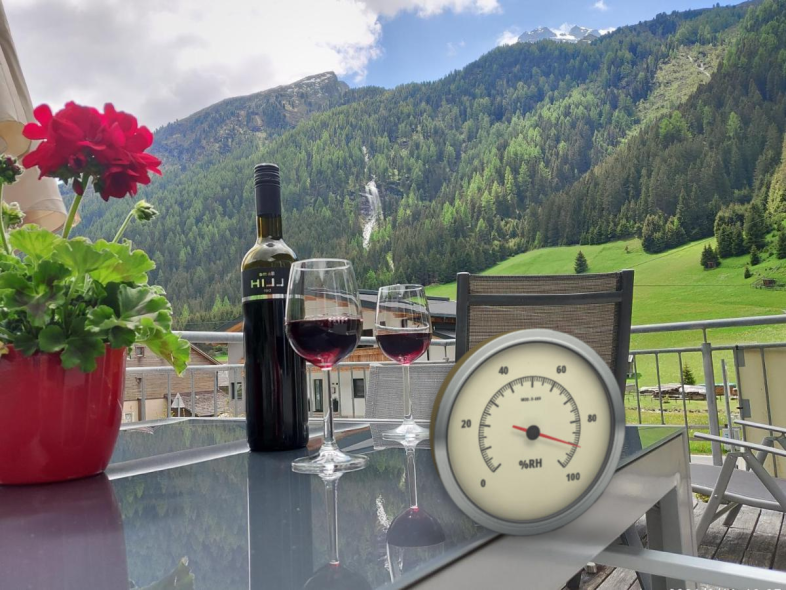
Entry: 90 %
